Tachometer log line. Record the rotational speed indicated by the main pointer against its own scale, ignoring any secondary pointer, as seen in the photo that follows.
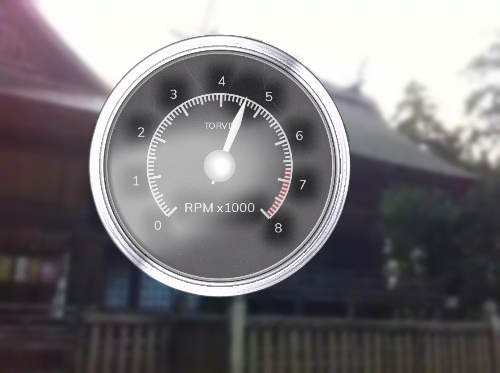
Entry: 4600 rpm
